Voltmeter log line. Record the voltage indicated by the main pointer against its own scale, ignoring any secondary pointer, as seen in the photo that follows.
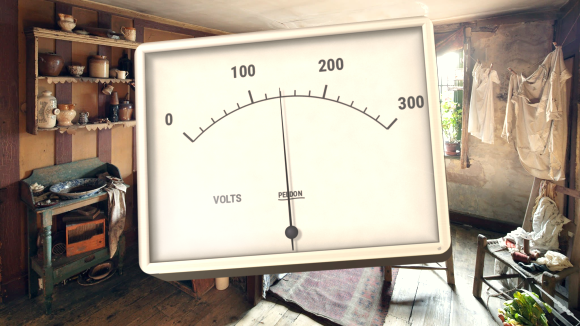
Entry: 140 V
